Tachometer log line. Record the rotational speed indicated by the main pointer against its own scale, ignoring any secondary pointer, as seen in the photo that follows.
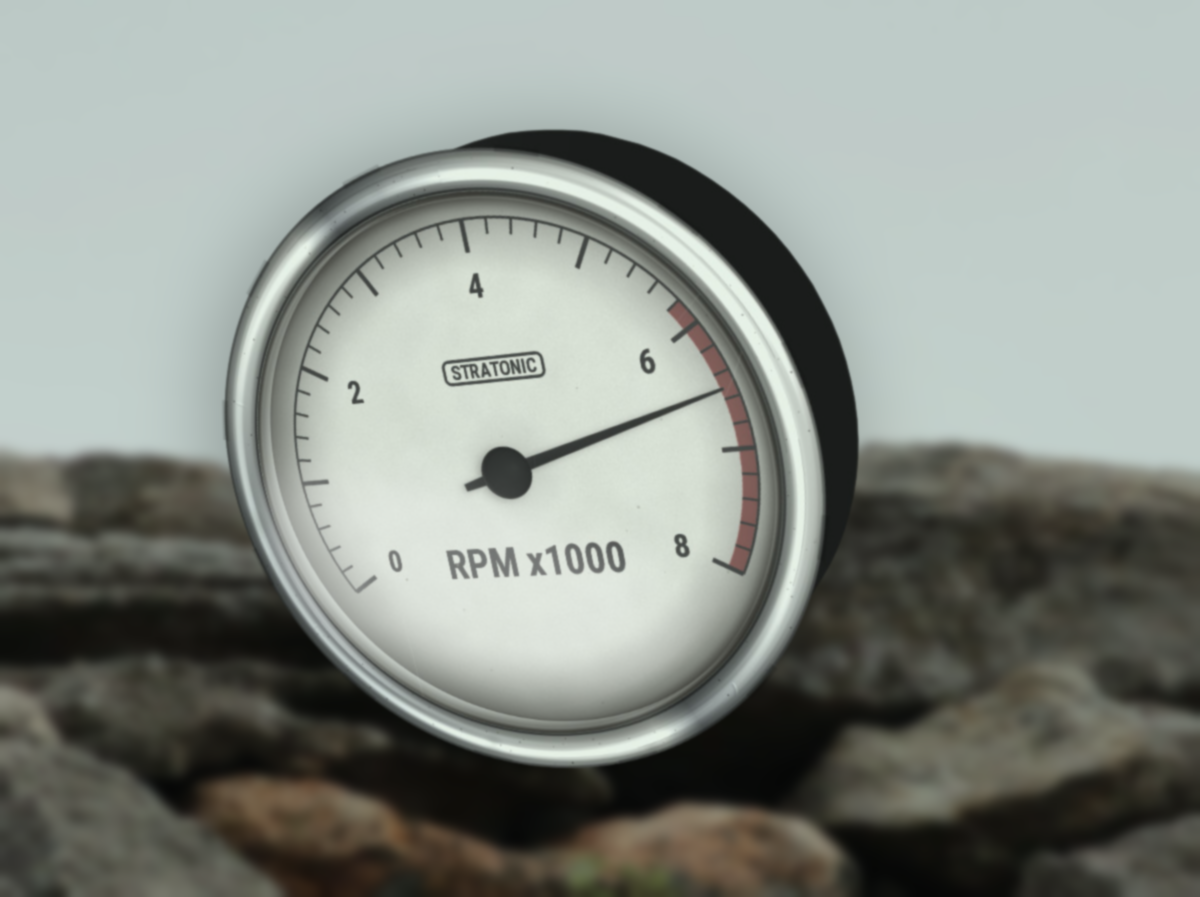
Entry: 6500 rpm
